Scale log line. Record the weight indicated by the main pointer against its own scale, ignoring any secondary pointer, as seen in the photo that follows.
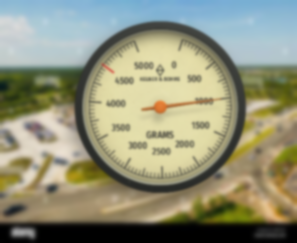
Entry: 1000 g
